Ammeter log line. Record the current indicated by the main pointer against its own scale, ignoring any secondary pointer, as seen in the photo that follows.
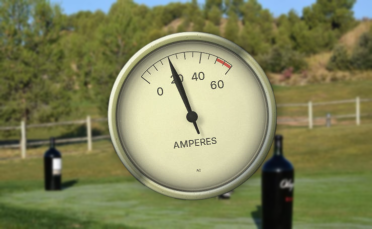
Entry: 20 A
